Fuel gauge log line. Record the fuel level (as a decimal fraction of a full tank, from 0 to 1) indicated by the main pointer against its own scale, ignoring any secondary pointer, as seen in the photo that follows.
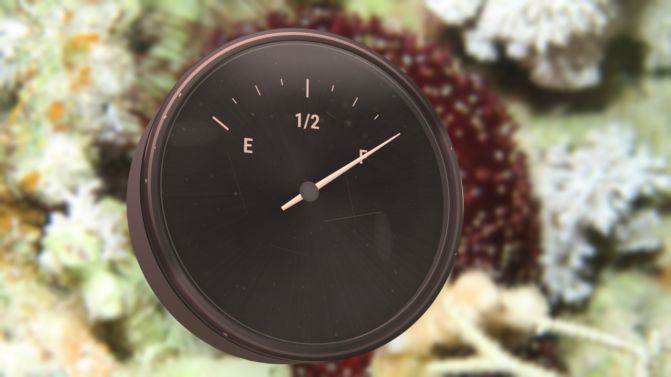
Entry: 1
